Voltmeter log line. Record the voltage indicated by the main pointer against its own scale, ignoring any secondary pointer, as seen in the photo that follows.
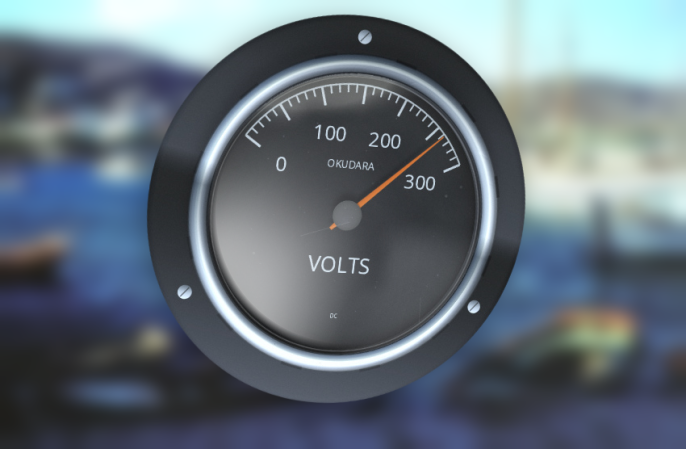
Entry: 260 V
